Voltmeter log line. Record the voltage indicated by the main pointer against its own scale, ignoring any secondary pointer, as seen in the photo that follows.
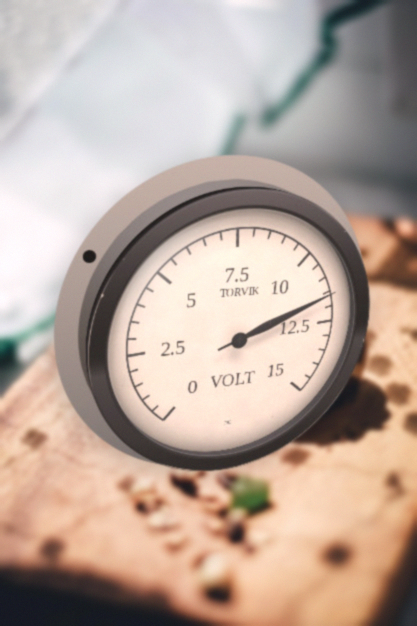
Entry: 11.5 V
